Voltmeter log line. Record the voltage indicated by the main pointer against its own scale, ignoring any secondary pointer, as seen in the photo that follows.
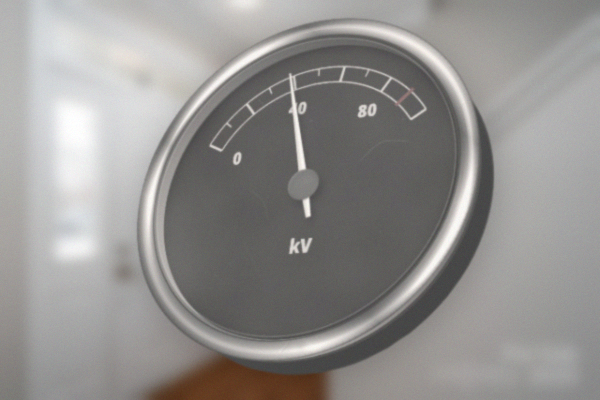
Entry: 40 kV
